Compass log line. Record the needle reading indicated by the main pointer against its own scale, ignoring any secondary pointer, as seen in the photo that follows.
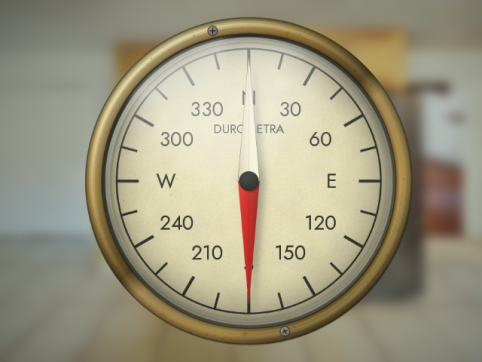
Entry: 180 °
